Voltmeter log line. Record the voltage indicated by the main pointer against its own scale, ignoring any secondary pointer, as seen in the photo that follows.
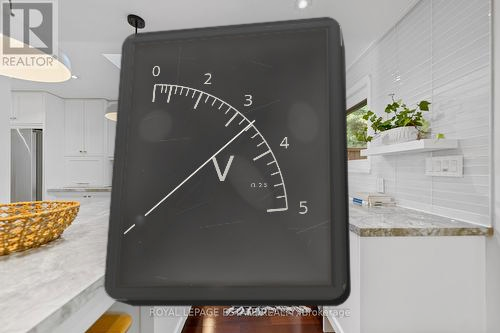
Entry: 3.4 V
